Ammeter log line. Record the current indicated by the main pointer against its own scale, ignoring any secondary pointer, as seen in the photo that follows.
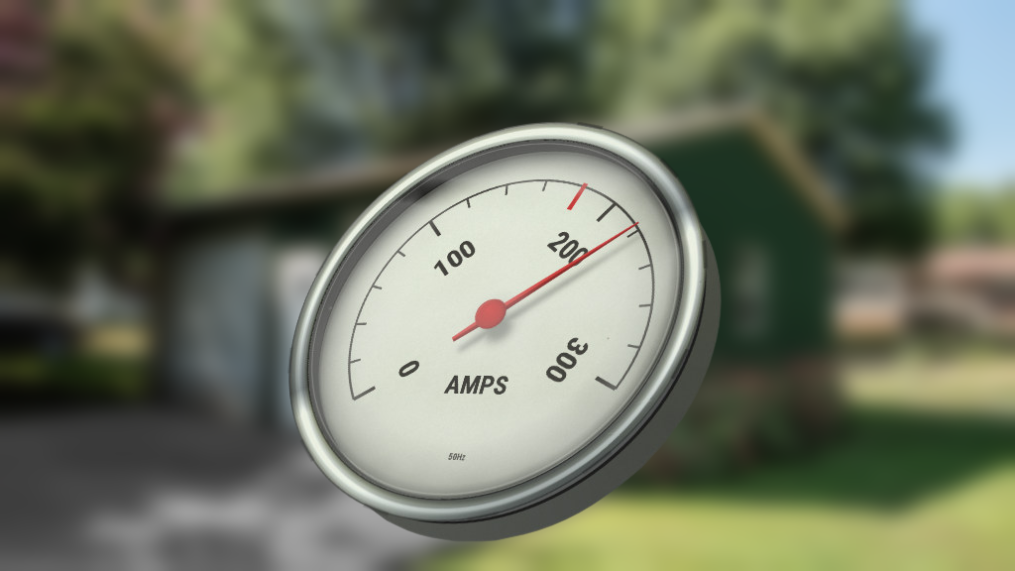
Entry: 220 A
